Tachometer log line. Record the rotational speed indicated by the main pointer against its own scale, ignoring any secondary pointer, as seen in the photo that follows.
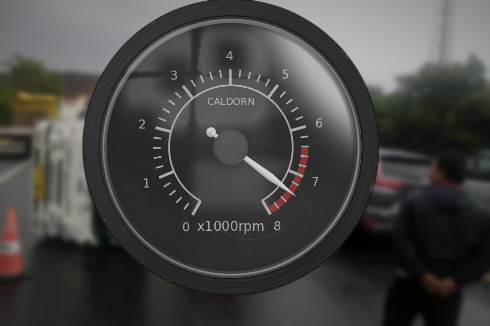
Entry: 7400 rpm
